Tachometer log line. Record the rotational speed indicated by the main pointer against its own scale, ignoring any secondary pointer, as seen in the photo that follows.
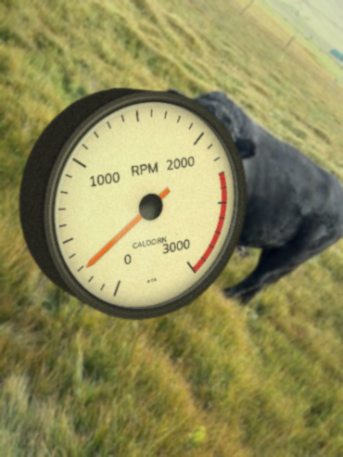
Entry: 300 rpm
